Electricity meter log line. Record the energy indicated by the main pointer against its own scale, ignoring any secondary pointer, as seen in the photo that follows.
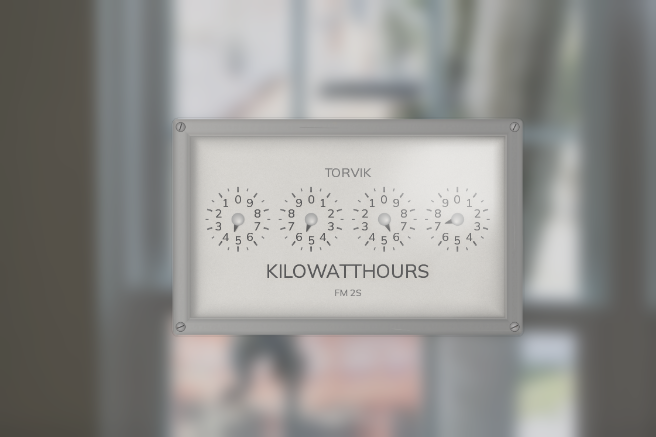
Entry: 4557 kWh
